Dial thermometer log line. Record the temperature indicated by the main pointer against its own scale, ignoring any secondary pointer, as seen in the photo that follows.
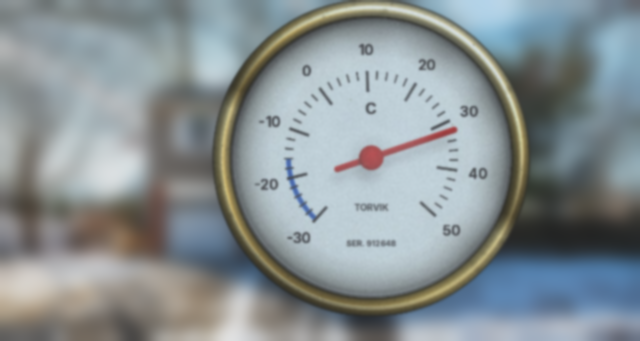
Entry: 32 °C
